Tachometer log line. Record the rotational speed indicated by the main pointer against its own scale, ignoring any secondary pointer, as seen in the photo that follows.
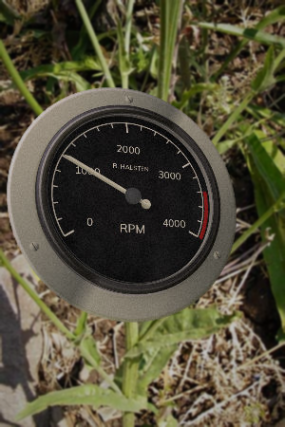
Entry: 1000 rpm
